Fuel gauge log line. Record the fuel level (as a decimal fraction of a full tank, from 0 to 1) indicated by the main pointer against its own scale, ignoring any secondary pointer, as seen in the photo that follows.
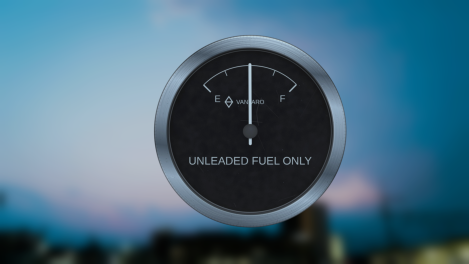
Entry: 0.5
